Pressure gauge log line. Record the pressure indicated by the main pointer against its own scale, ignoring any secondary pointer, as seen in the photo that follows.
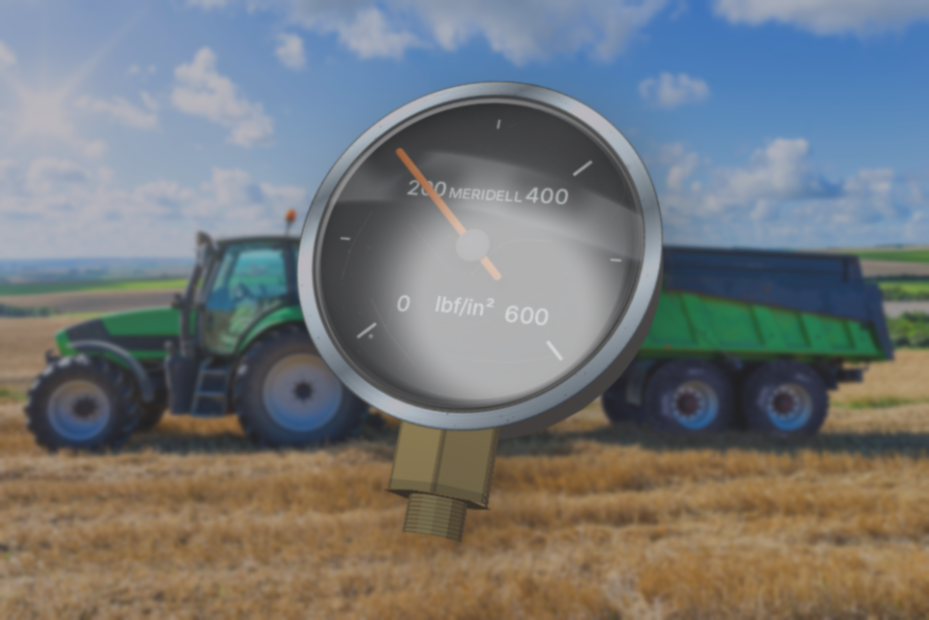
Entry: 200 psi
